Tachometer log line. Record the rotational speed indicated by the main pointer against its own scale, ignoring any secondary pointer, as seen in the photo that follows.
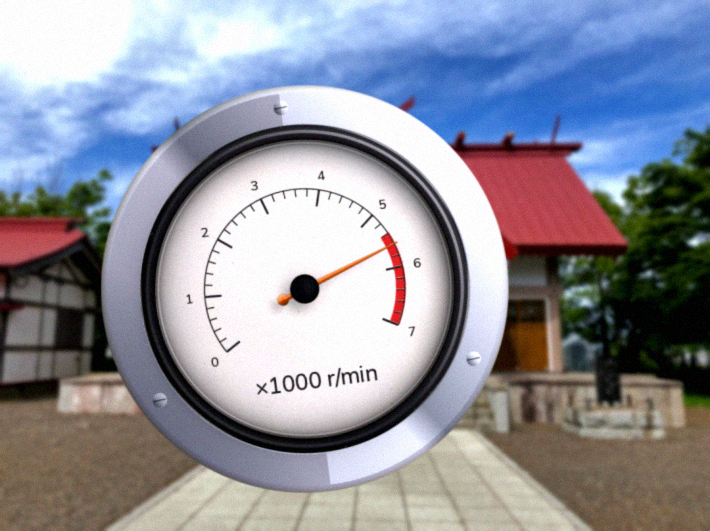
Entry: 5600 rpm
